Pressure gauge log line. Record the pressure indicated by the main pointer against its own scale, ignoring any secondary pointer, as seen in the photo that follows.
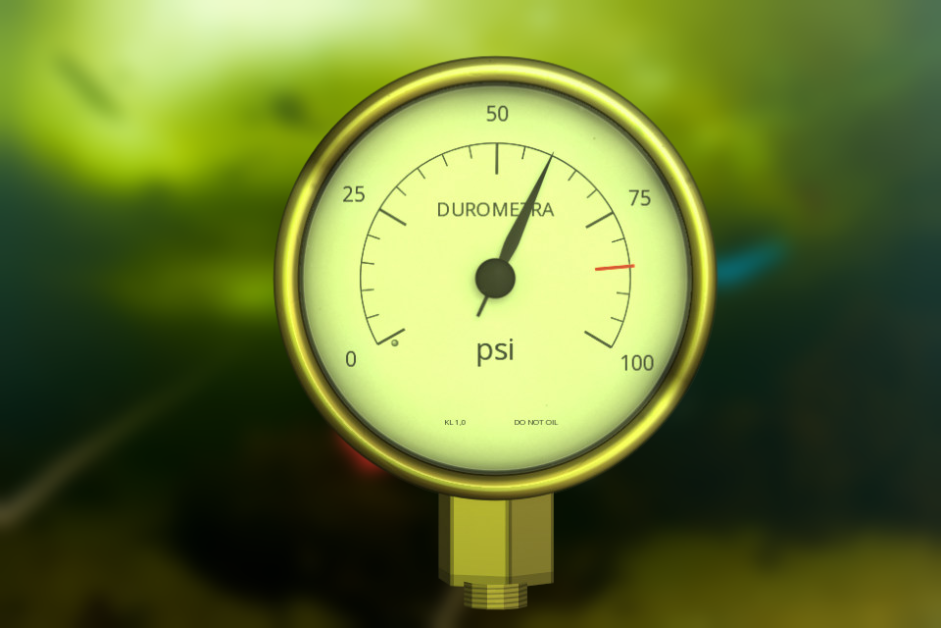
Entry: 60 psi
